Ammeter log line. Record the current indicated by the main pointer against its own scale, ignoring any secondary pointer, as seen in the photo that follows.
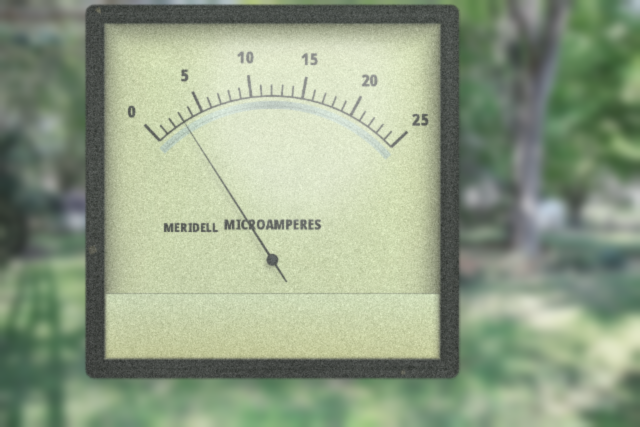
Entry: 3 µA
